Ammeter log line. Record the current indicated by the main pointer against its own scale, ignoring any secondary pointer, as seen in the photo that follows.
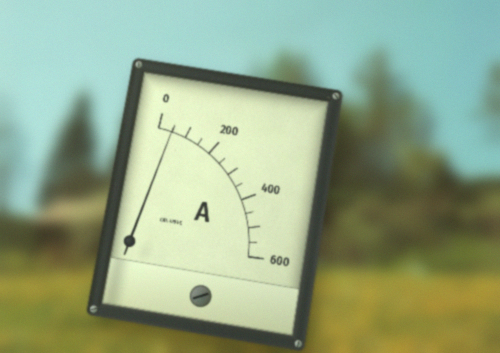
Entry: 50 A
